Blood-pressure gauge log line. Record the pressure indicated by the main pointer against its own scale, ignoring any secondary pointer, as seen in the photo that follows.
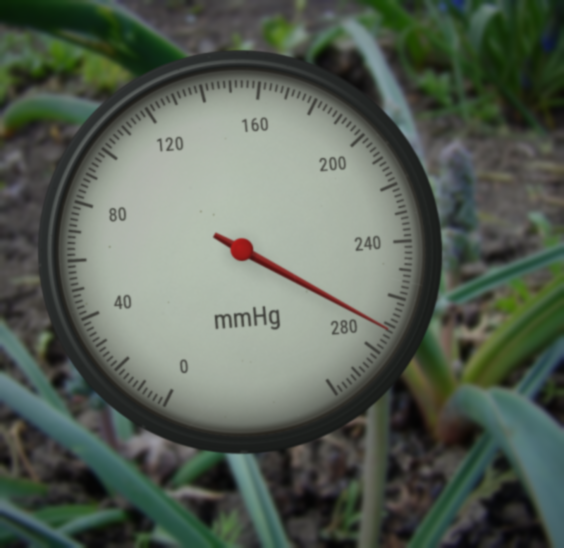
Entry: 272 mmHg
